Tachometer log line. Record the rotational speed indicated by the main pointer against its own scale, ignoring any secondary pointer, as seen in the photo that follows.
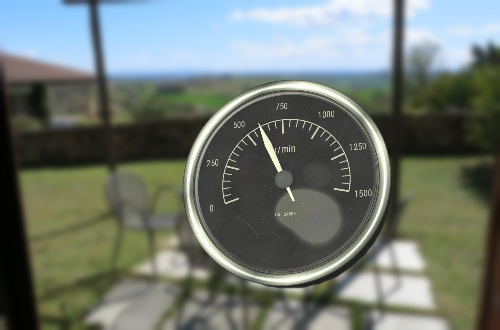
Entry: 600 rpm
